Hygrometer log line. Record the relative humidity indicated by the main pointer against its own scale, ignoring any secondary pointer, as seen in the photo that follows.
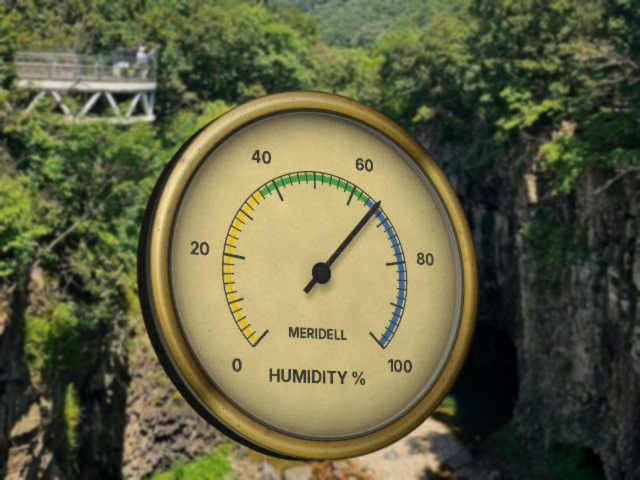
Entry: 66 %
